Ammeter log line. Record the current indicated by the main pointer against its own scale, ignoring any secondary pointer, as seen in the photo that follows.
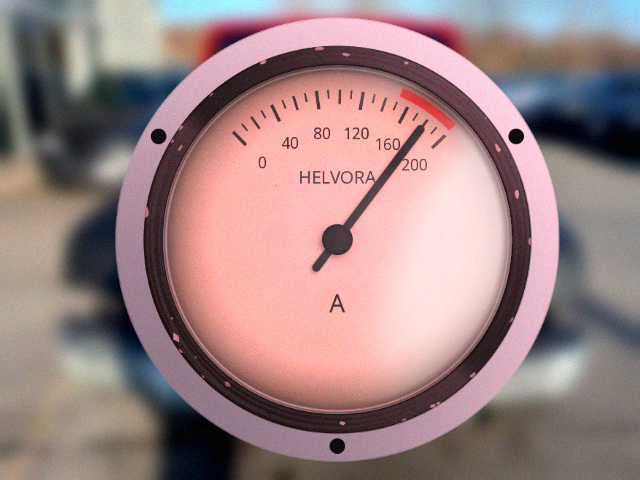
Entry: 180 A
